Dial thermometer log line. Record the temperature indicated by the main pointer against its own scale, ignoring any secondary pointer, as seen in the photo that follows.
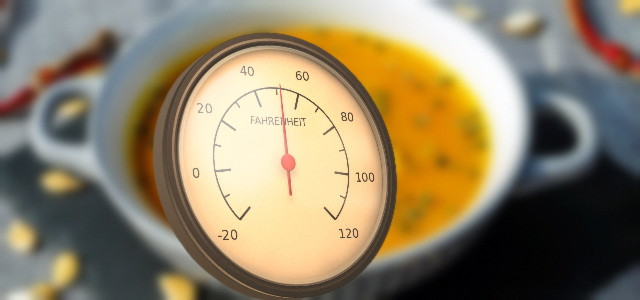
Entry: 50 °F
